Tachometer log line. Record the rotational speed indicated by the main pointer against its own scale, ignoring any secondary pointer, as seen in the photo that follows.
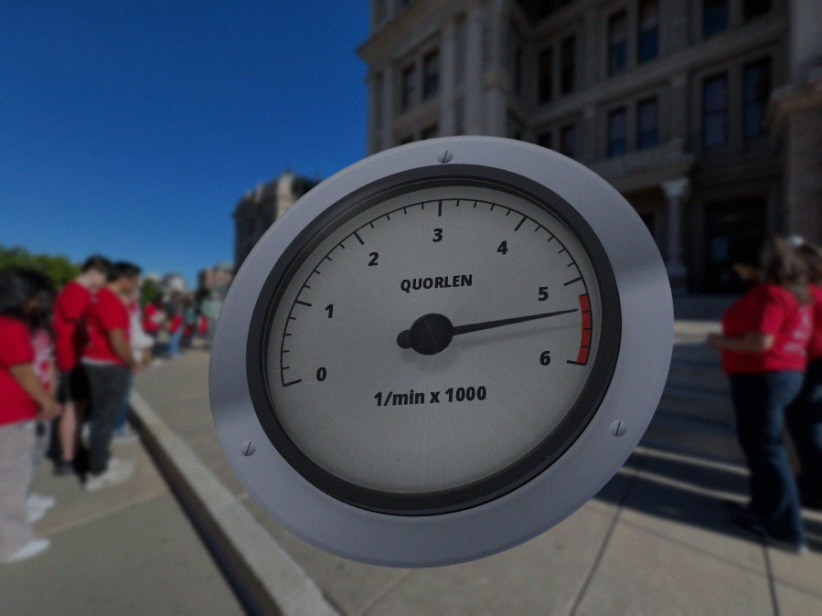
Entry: 5400 rpm
